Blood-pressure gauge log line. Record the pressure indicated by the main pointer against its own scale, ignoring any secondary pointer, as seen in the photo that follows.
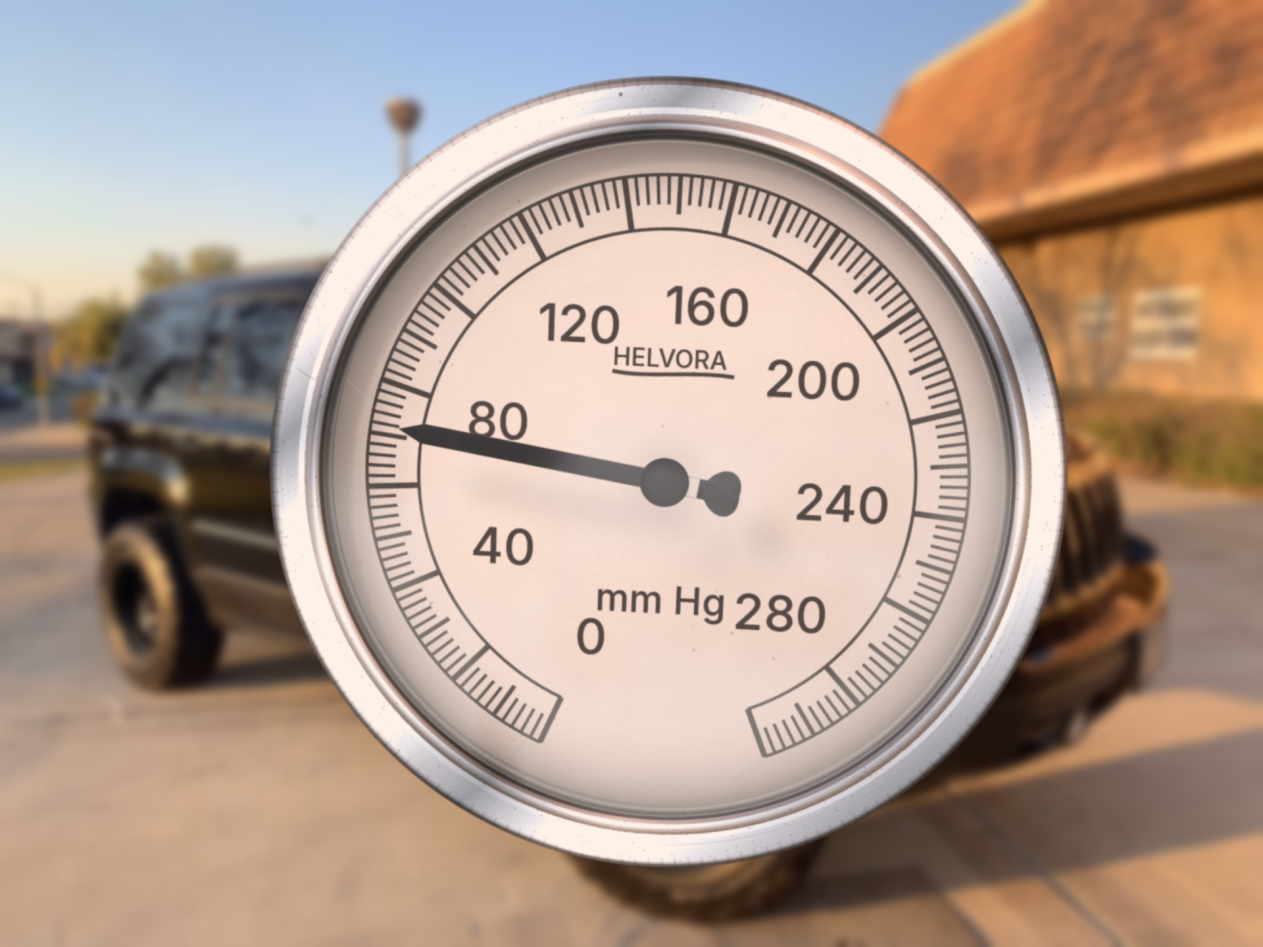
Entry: 72 mmHg
